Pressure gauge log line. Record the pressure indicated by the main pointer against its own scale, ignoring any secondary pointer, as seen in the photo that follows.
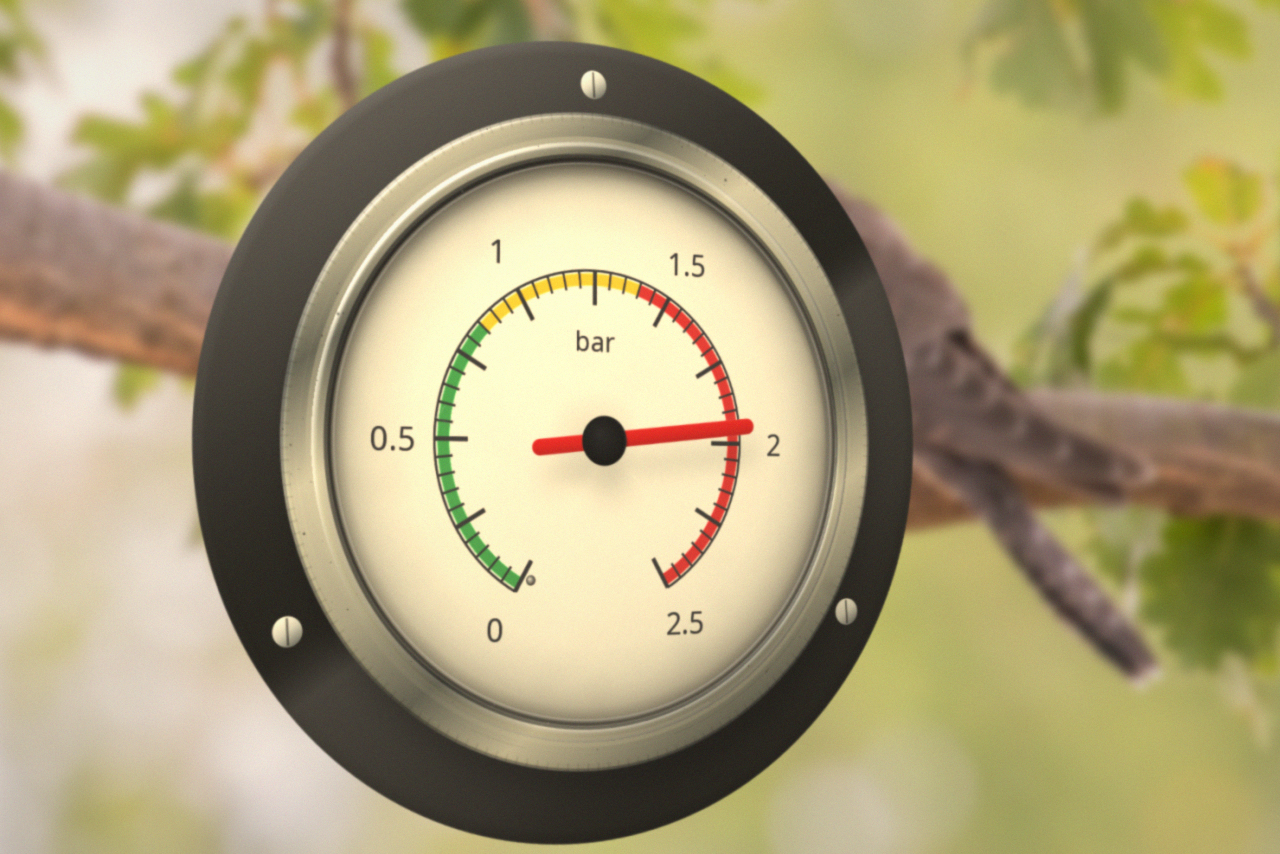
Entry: 1.95 bar
